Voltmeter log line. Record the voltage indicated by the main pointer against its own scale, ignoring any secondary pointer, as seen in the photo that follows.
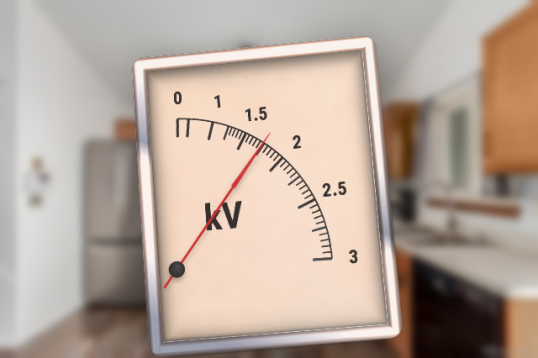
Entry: 1.75 kV
